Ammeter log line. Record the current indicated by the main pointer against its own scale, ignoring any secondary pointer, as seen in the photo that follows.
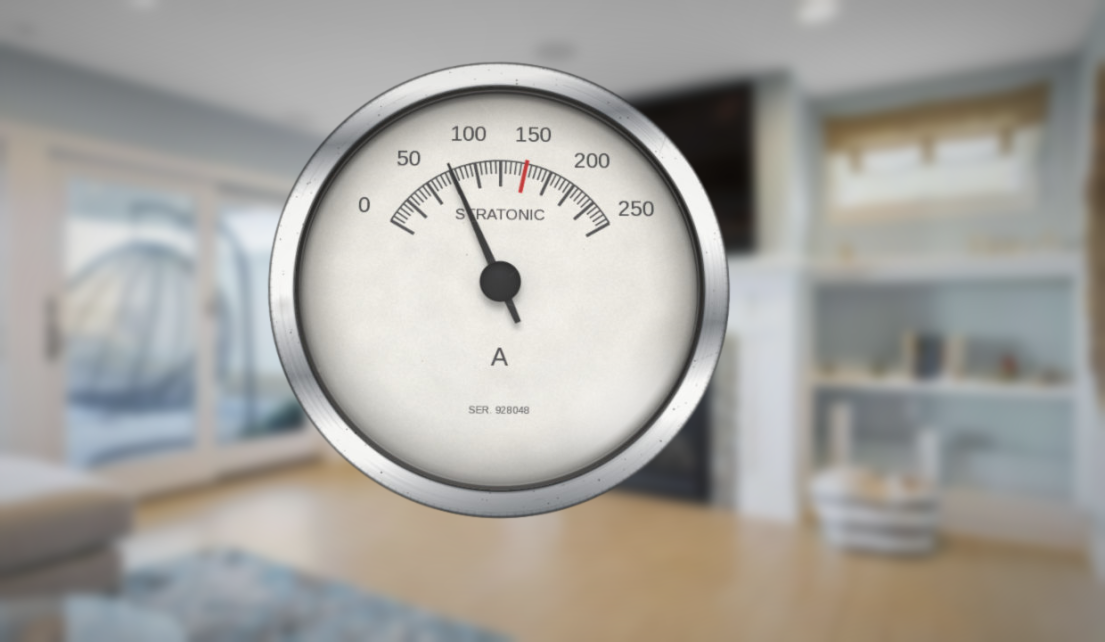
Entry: 75 A
